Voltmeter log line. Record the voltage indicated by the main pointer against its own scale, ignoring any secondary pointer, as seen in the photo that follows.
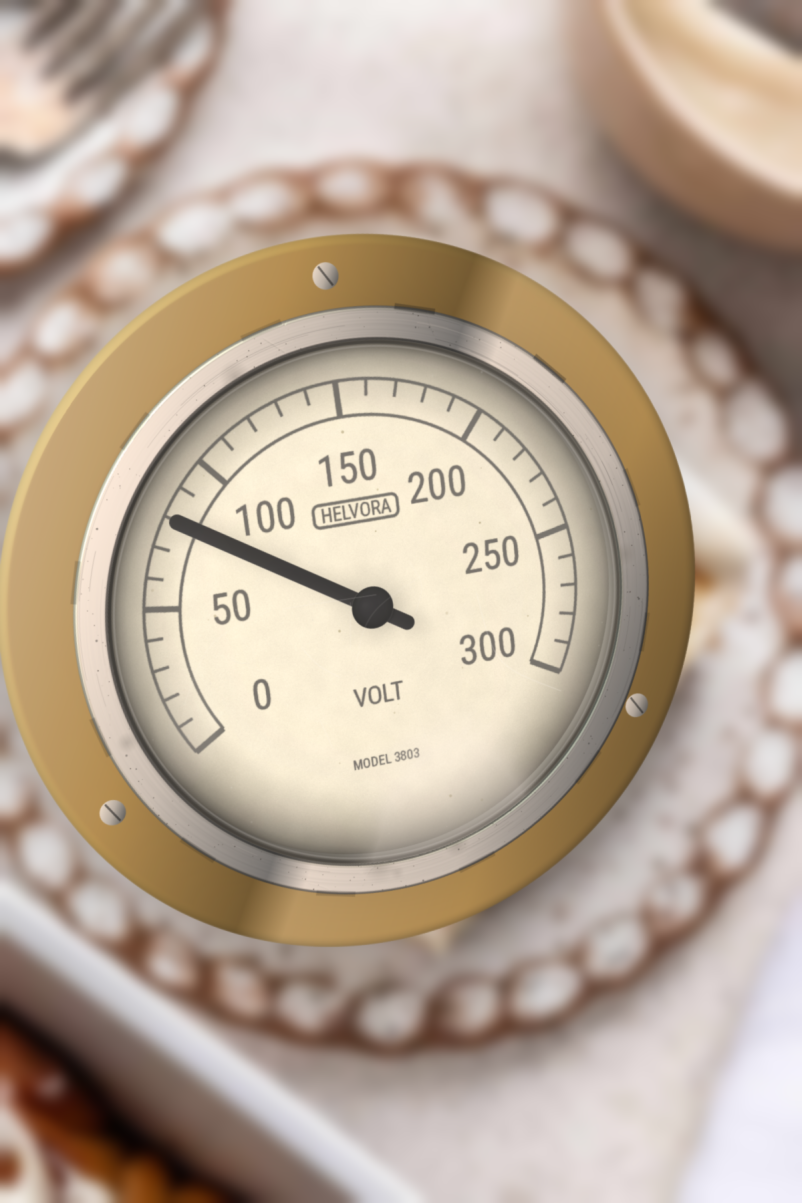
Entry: 80 V
